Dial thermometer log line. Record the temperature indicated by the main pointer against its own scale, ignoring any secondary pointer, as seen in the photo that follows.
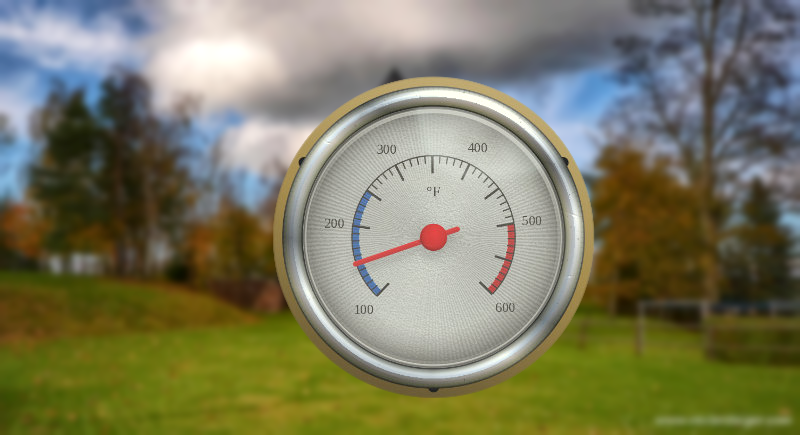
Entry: 150 °F
